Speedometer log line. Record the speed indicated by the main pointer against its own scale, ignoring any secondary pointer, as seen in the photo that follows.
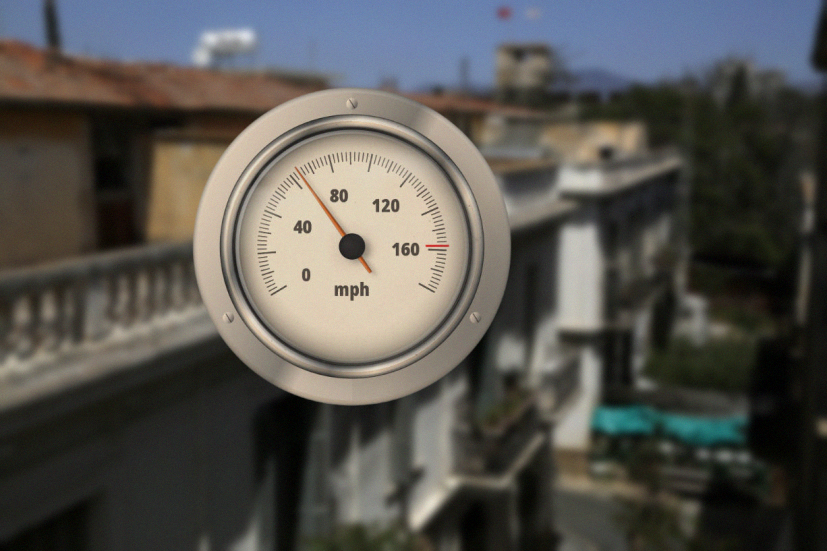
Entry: 64 mph
